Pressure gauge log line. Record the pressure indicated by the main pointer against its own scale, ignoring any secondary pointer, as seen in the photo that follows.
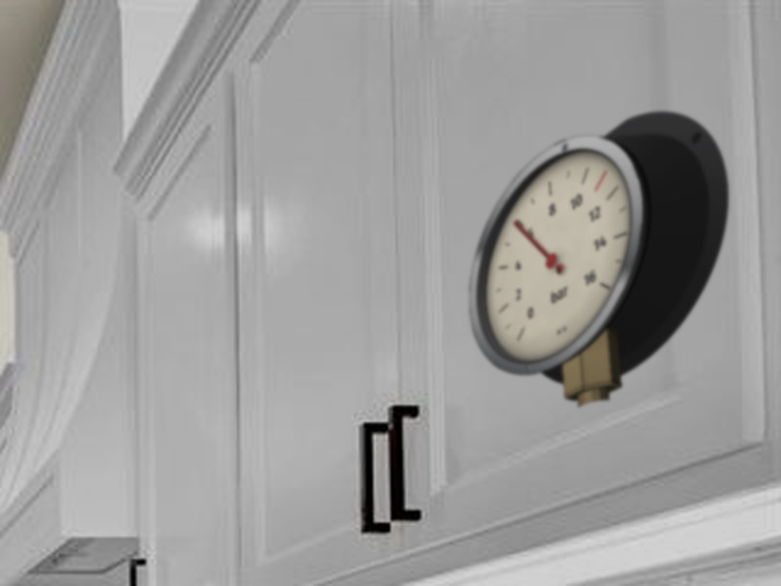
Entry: 6 bar
